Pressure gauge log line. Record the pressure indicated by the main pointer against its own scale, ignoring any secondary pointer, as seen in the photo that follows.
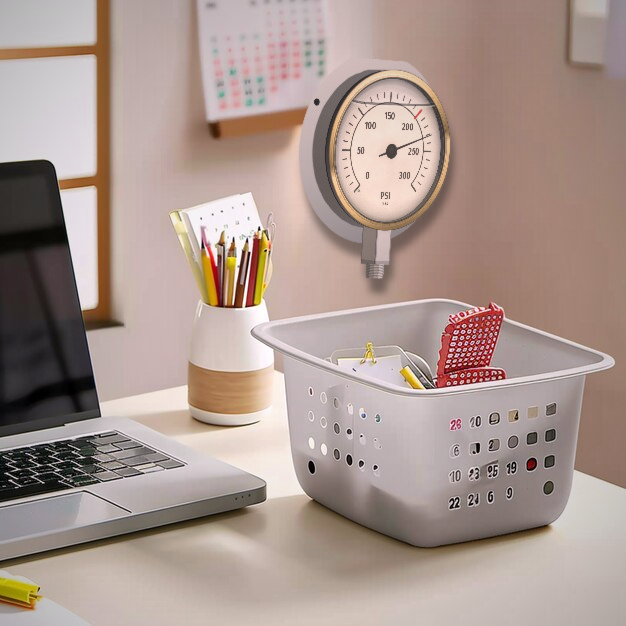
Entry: 230 psi
